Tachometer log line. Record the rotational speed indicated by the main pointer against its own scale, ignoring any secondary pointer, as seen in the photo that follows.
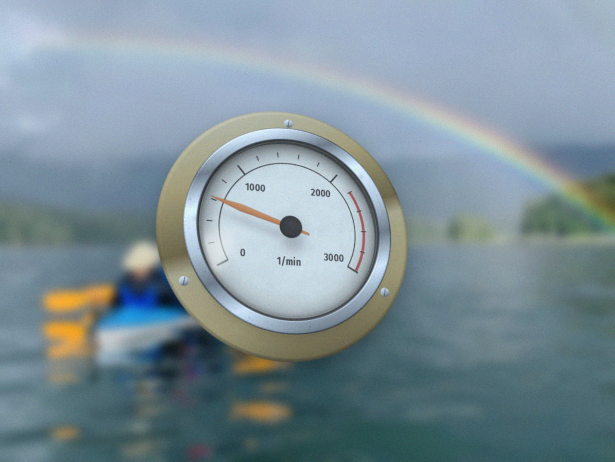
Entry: 600 rpm
